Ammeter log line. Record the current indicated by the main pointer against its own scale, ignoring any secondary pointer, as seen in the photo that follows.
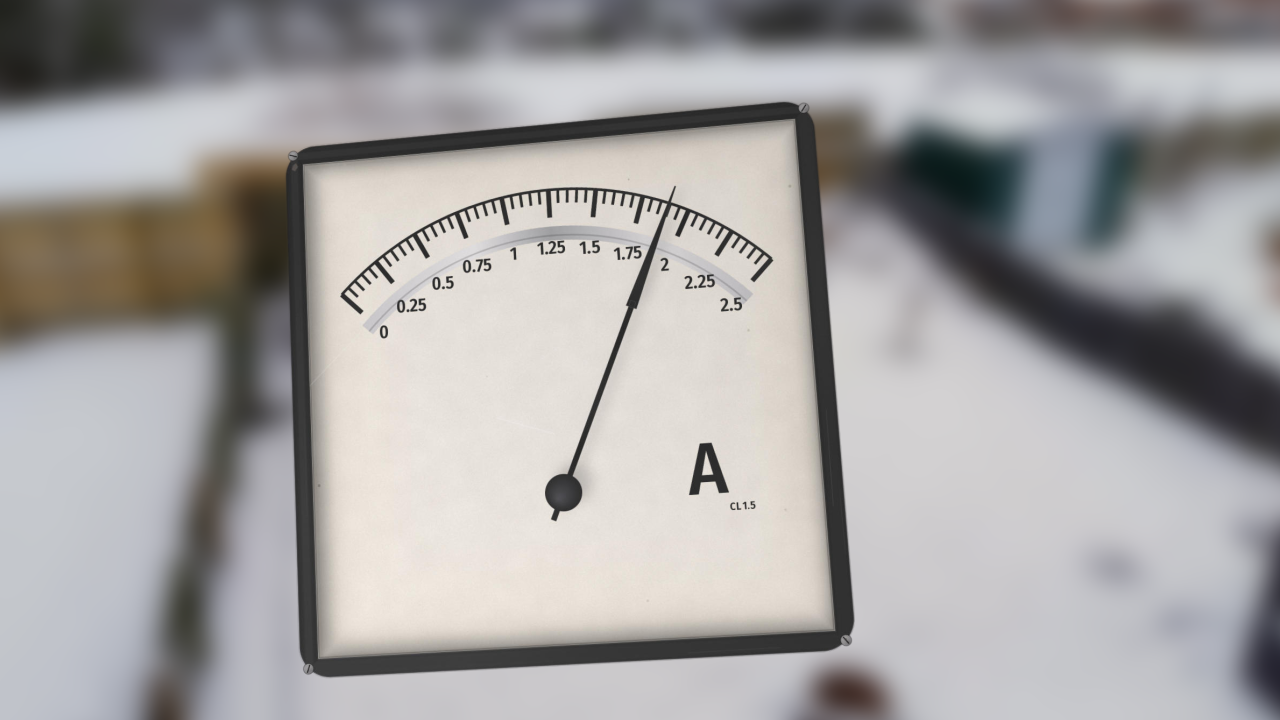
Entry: 1.9 A
